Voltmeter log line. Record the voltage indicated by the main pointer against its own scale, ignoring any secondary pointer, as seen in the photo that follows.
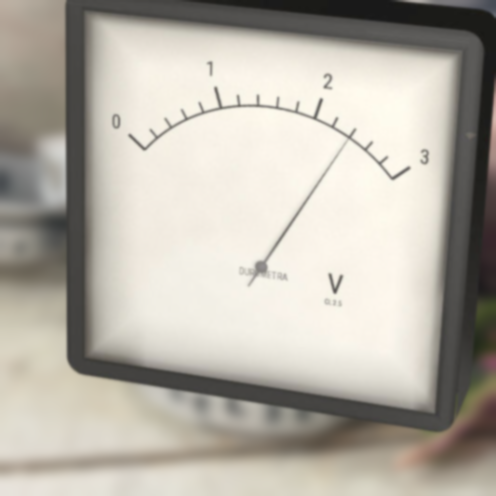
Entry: 2.4 V
